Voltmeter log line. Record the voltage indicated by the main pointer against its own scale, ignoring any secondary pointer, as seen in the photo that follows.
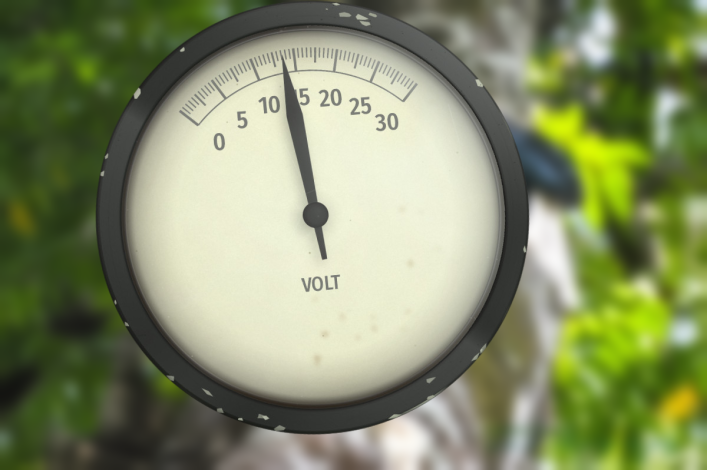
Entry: 13.5 V
